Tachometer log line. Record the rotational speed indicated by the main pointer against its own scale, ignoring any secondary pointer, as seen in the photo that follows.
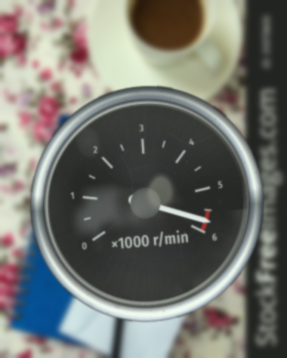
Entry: 5750 rpm
